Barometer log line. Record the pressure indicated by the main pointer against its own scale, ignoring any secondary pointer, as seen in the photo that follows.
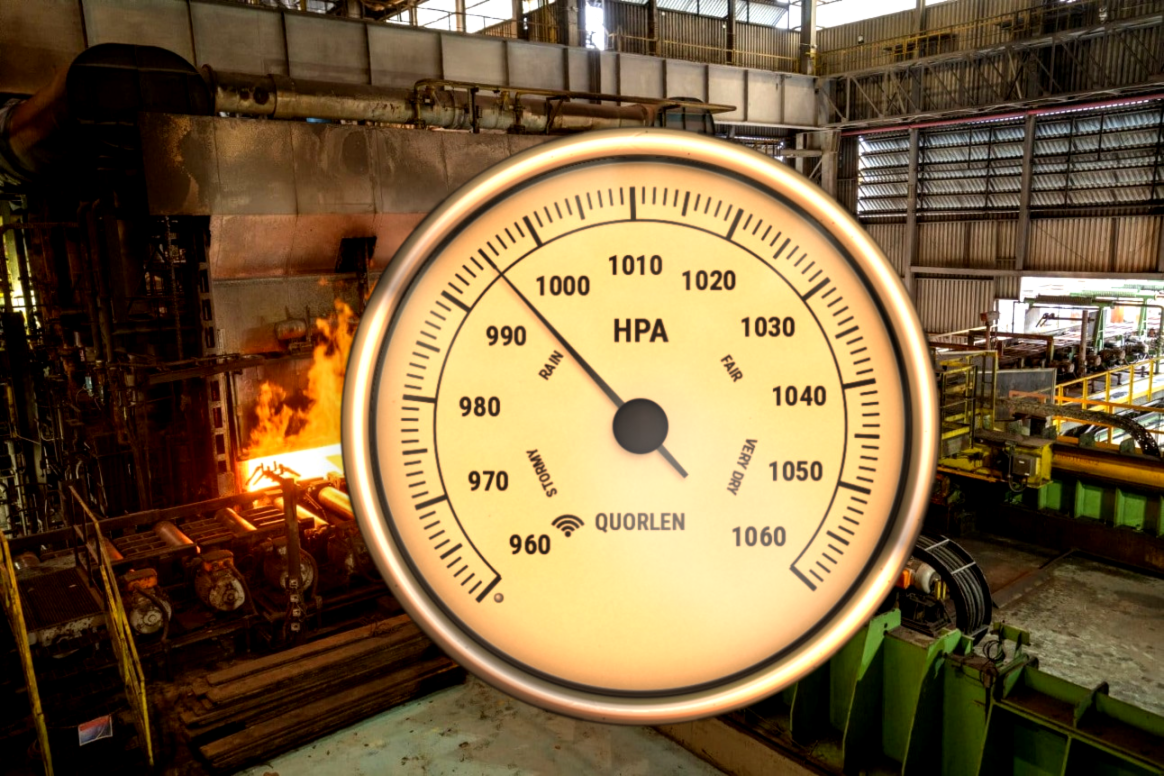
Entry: 995 hPa
